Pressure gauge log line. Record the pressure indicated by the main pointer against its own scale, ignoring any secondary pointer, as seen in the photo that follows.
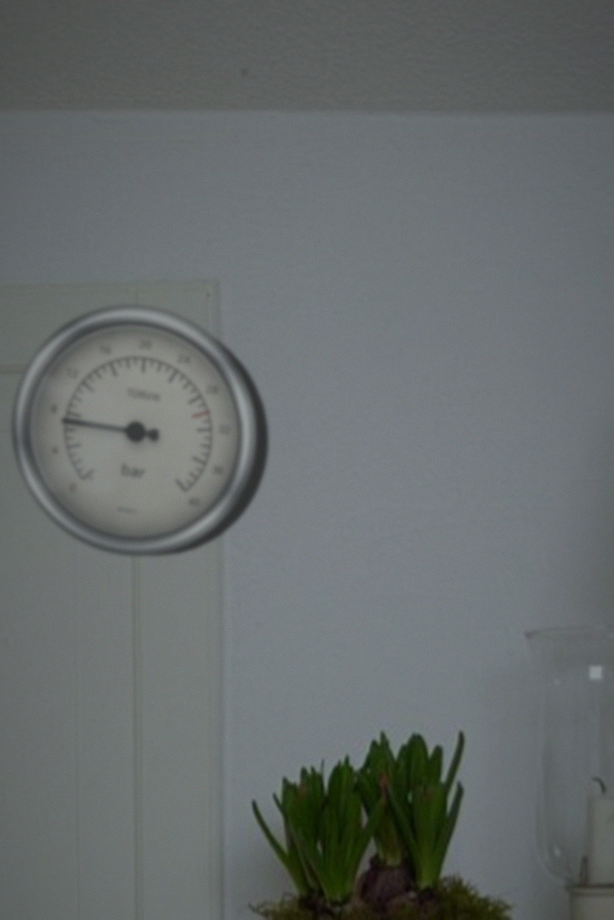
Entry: 7 bar
